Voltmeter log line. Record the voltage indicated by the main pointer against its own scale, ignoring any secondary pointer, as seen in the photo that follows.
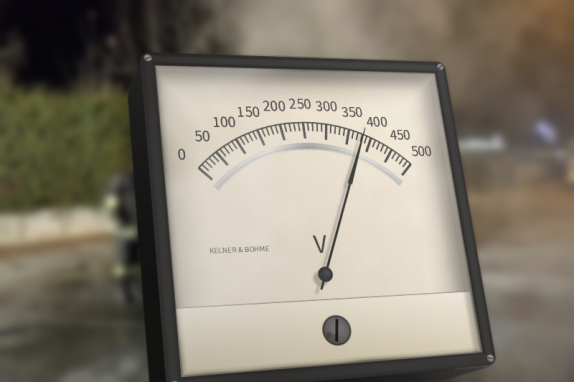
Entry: 380 V
